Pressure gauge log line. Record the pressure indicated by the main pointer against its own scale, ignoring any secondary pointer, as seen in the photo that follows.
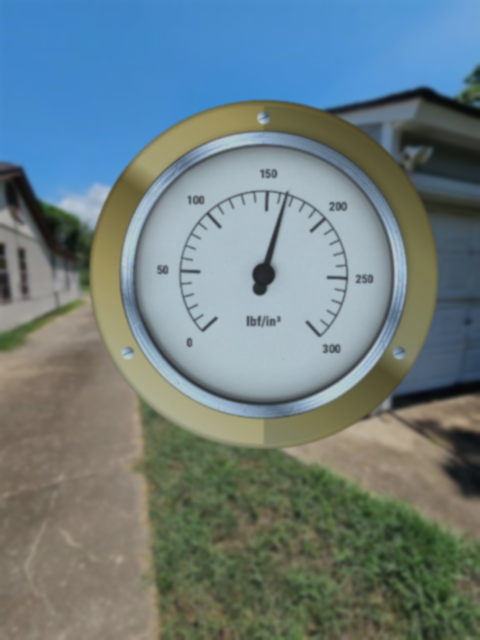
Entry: 165 psi
